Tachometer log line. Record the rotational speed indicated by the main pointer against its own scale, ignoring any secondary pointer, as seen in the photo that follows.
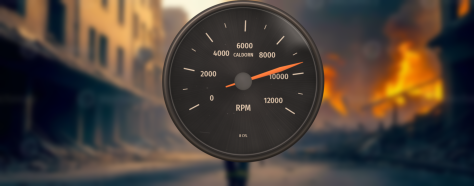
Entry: 9500 rpm
